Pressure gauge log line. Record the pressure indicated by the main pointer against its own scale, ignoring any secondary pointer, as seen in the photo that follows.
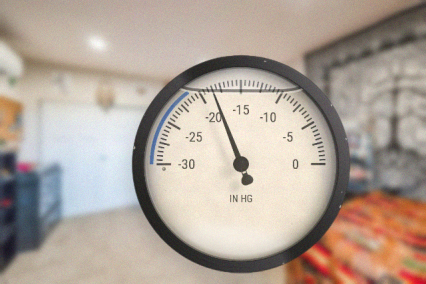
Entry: -18.5 inHg
